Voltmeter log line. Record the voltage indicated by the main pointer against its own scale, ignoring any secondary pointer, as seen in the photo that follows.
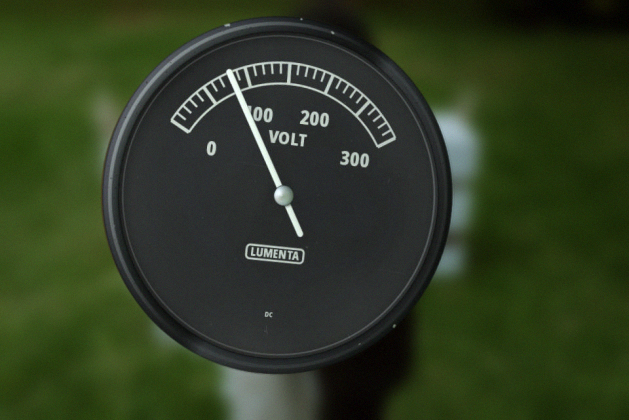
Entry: 80 V
